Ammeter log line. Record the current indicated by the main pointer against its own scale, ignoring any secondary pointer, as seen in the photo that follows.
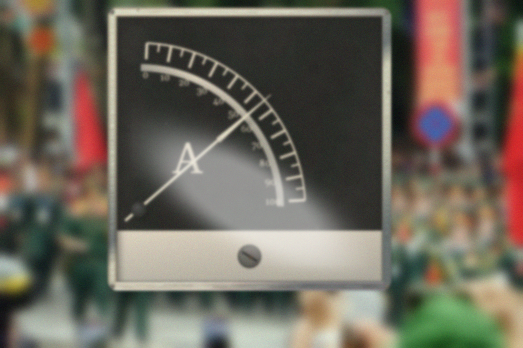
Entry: 55 A
